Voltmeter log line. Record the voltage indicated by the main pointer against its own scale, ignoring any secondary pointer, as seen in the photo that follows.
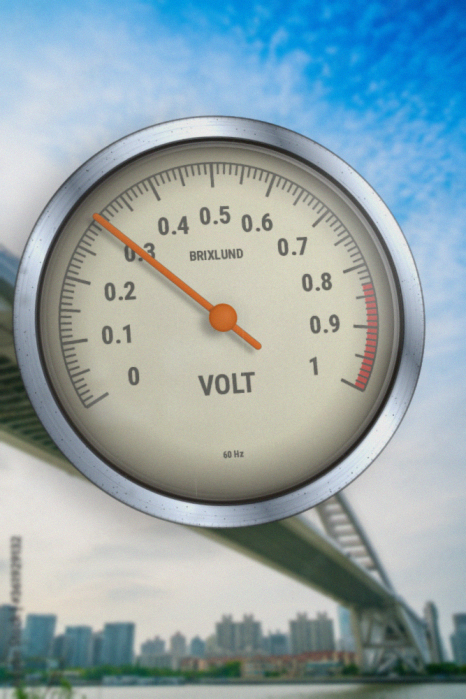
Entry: 0.3 V
